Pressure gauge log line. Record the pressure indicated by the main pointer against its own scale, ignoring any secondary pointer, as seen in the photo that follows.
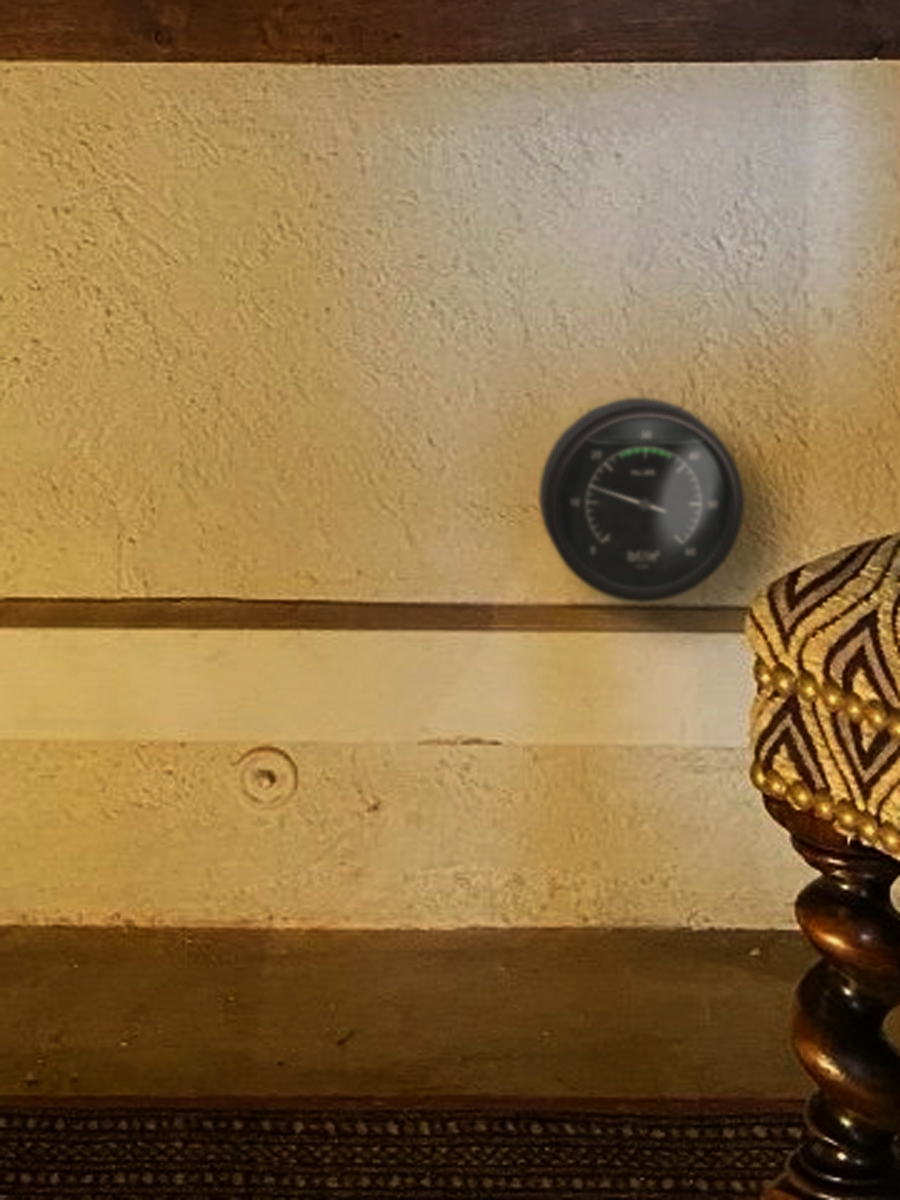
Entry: 14 psi
